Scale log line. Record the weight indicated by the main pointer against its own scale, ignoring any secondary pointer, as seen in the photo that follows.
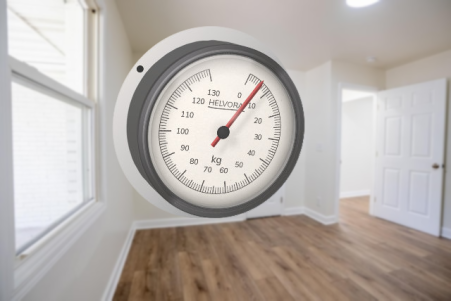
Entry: 5 kg
